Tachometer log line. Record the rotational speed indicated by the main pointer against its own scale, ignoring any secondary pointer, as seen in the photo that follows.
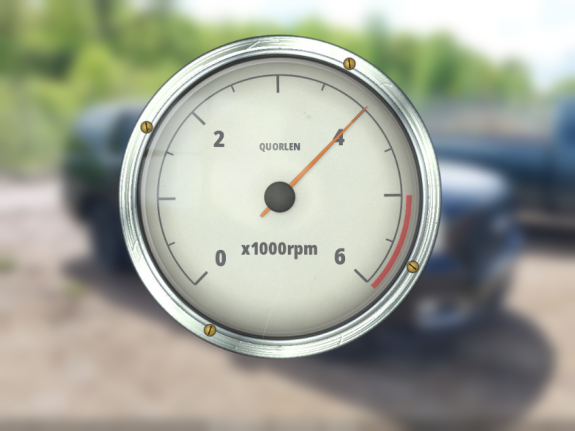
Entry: 4000 rpm
